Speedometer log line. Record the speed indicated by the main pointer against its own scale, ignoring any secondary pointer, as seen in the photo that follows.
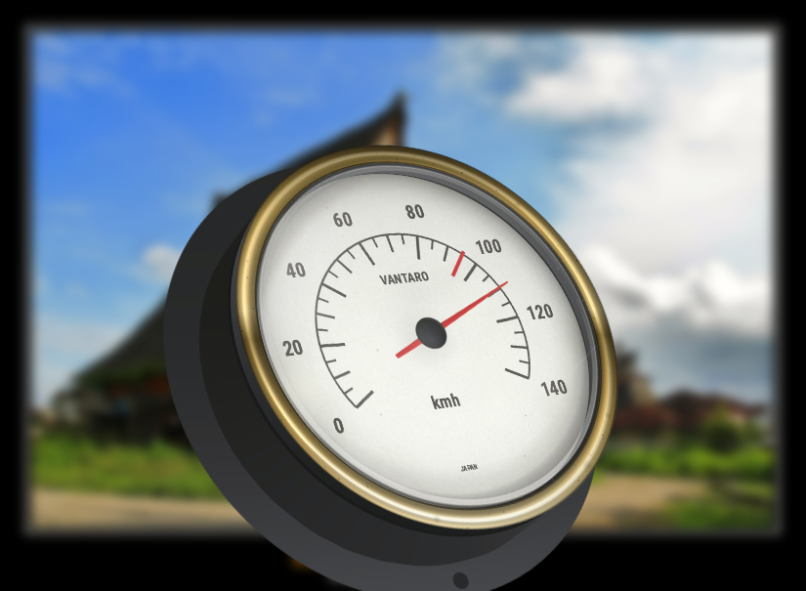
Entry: 110 km/h
